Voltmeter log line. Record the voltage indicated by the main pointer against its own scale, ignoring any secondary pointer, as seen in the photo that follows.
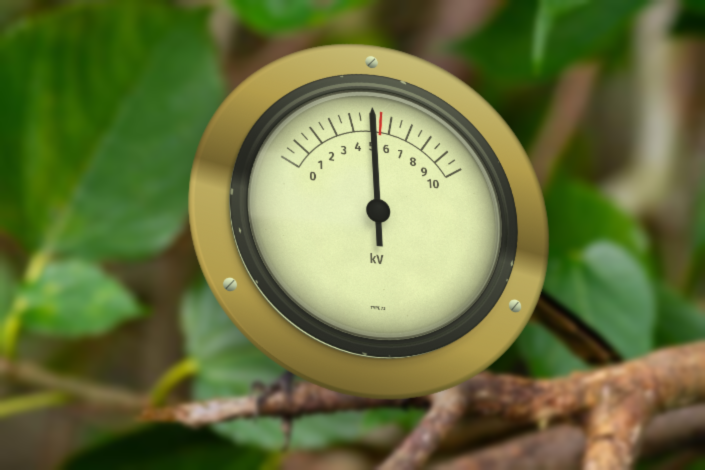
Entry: 5 kV
